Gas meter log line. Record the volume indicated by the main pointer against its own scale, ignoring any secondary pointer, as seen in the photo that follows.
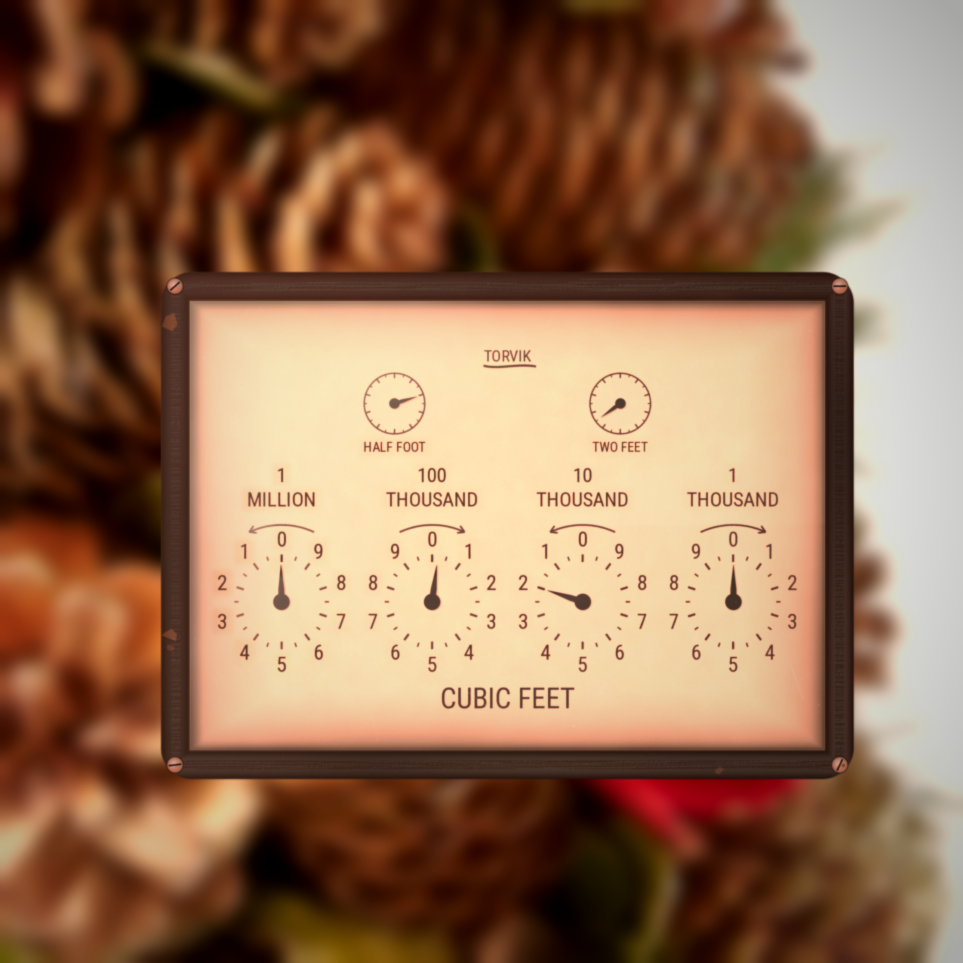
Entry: 2000 ft³
